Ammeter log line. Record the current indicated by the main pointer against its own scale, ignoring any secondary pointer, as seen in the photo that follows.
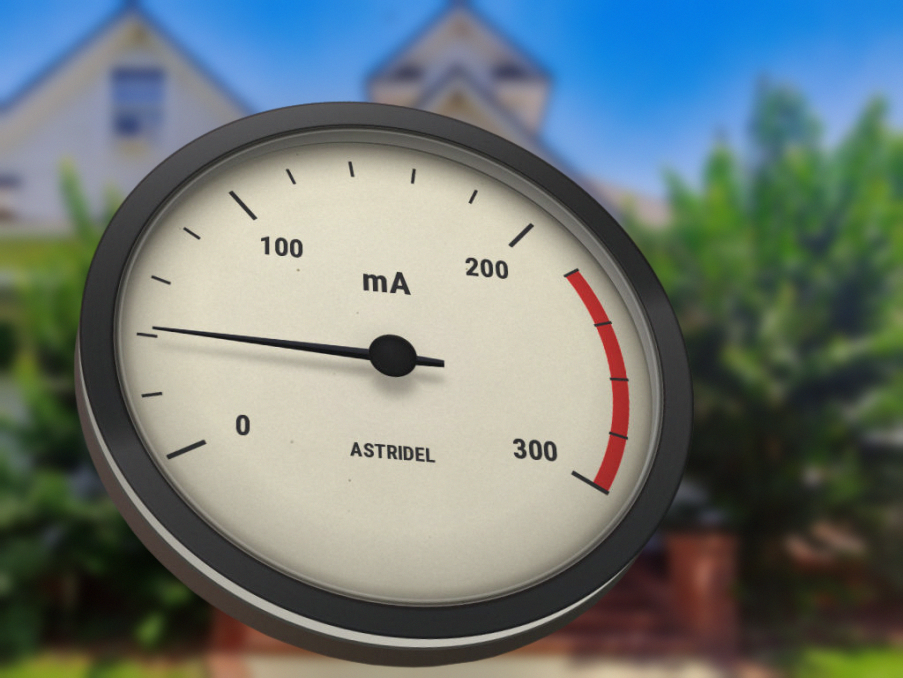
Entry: 40 mA
